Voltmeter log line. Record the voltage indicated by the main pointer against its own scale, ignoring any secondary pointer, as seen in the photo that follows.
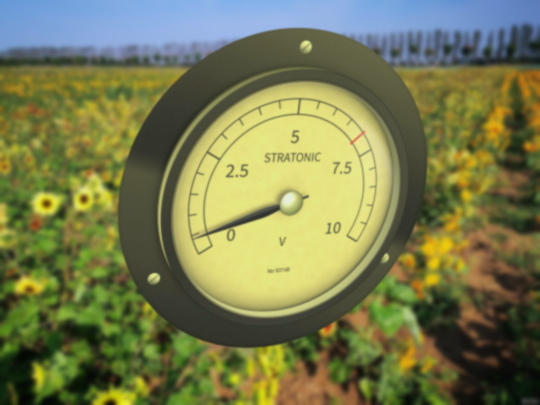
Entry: 0.5 V
